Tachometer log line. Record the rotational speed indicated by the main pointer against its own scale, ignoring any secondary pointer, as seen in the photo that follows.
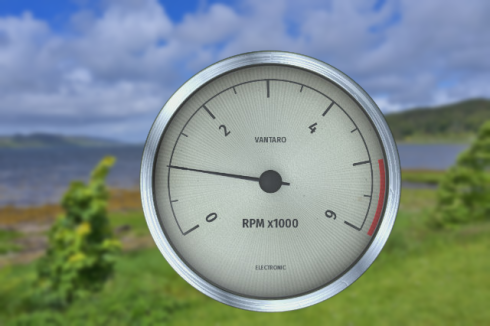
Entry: 1000 rpm
